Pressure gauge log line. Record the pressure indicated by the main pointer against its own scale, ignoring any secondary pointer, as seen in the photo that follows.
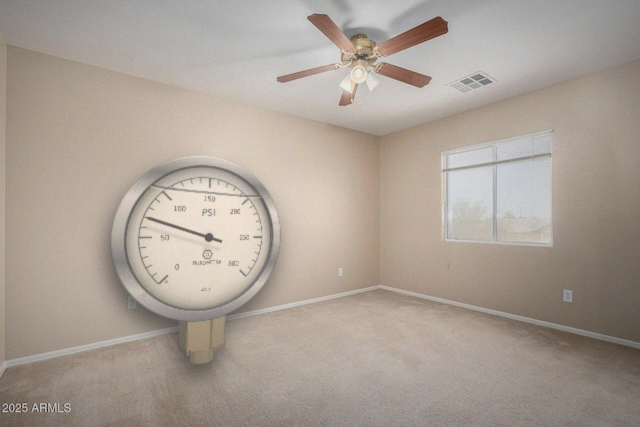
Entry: 70 psi
